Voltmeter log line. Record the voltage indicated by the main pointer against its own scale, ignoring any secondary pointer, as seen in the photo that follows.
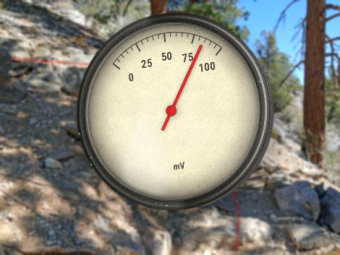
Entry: 85 mV
